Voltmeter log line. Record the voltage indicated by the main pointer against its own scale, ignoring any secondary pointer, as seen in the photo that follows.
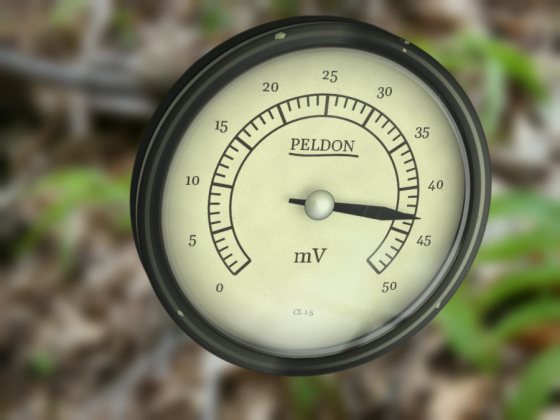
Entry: 43 mV
